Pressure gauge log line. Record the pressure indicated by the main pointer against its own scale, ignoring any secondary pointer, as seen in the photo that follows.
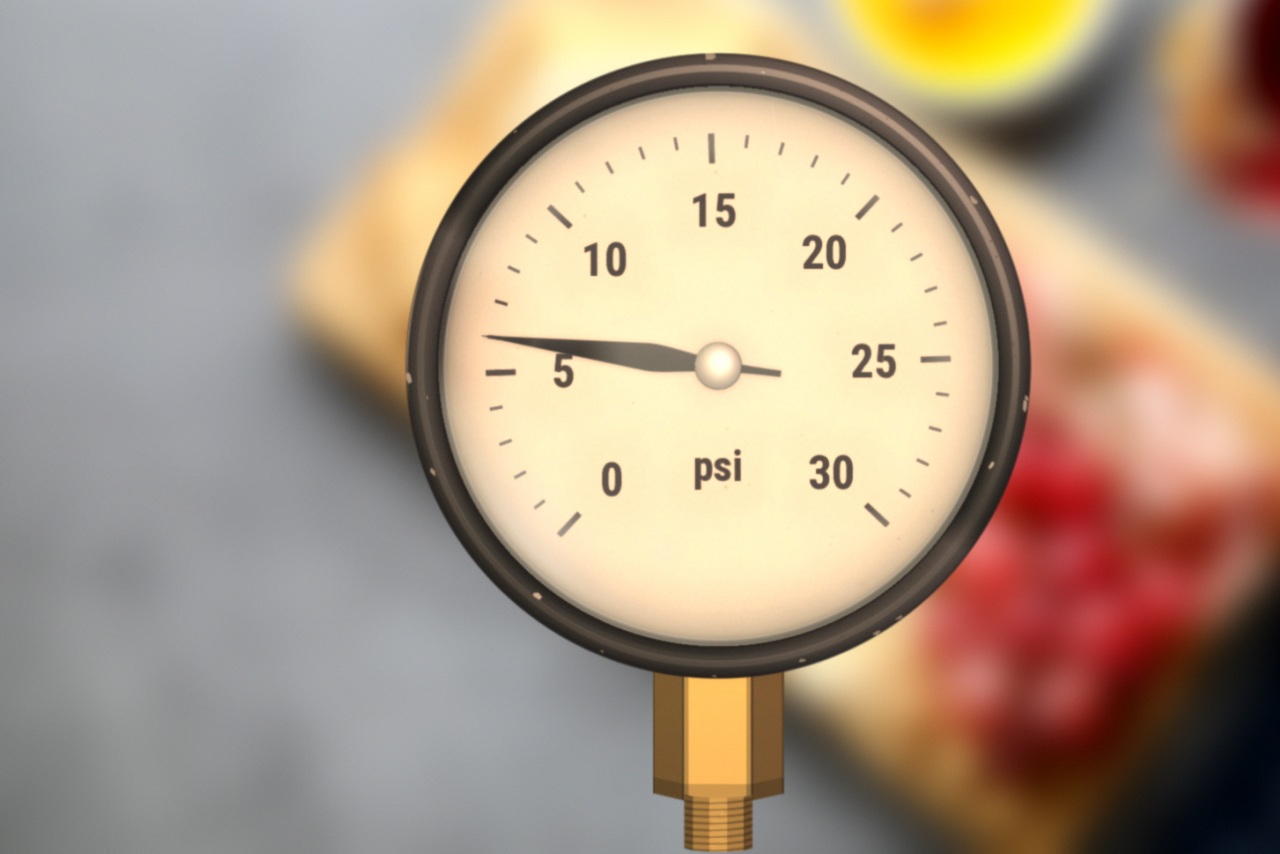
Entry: 6 psi
